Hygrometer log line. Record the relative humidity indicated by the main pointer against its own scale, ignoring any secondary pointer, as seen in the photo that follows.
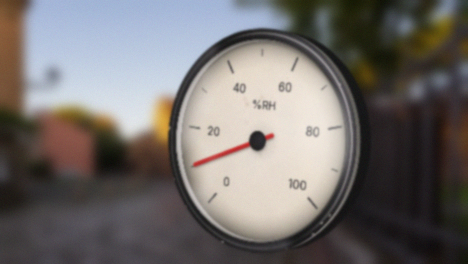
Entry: 10 %
